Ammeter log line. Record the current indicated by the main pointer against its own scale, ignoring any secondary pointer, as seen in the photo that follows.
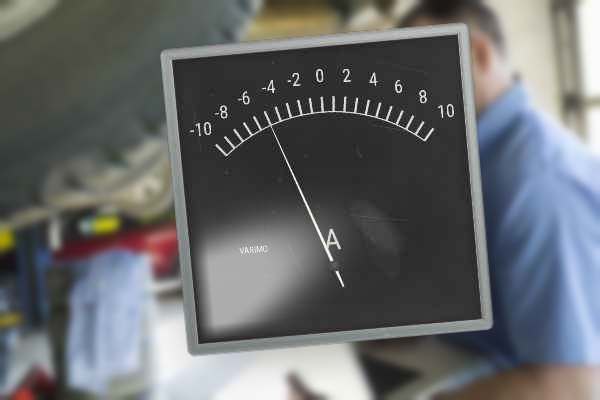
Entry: -5 A
